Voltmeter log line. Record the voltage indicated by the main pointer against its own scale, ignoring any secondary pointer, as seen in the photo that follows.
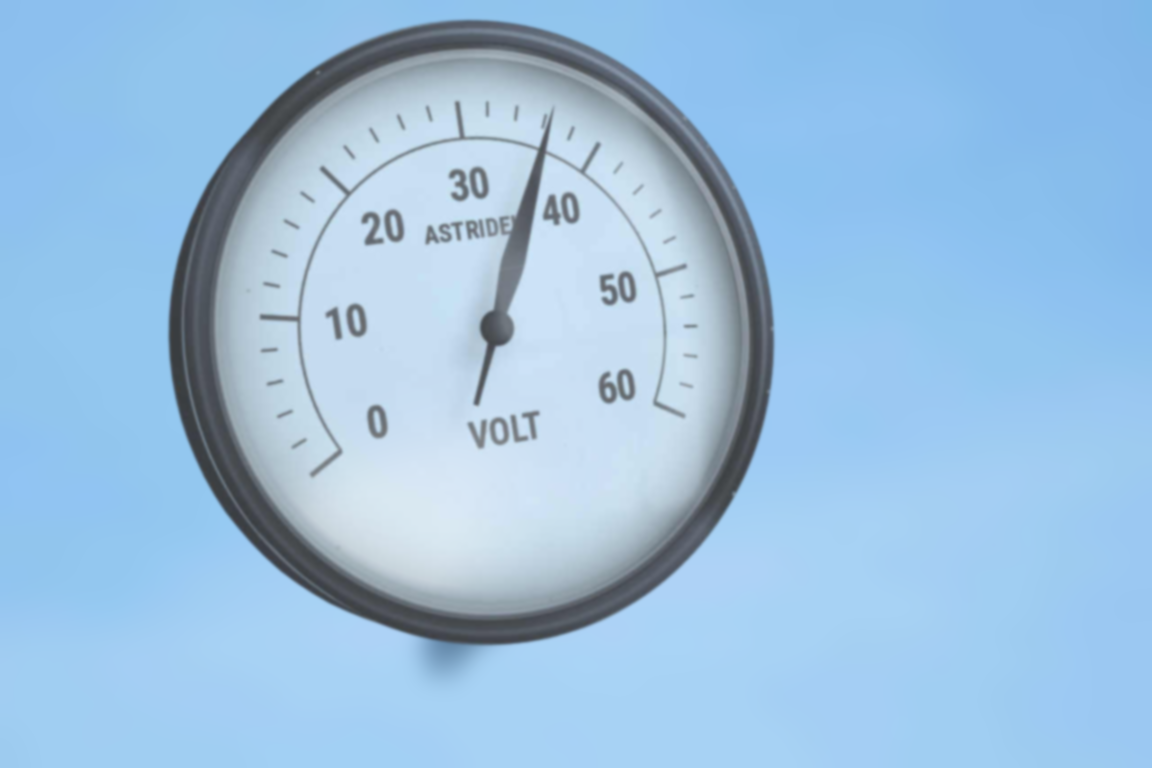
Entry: 36 V
